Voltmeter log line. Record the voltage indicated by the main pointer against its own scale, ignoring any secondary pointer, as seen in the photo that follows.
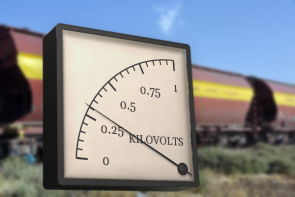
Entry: 0.3 kV
